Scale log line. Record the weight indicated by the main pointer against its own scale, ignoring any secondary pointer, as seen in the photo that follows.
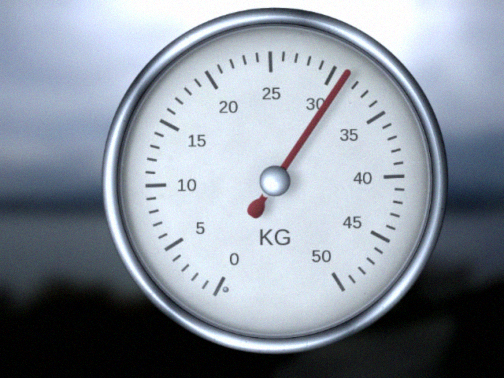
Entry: 31 kg
